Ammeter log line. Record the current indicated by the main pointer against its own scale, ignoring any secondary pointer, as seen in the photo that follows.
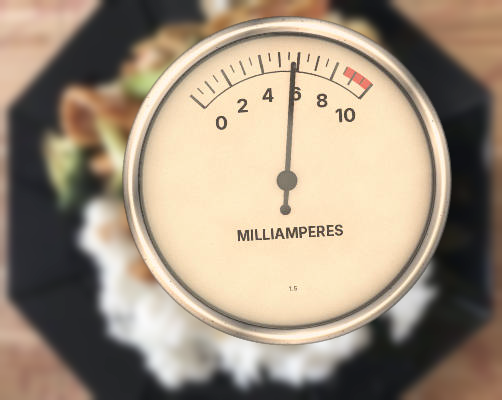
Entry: 5.75 mA
